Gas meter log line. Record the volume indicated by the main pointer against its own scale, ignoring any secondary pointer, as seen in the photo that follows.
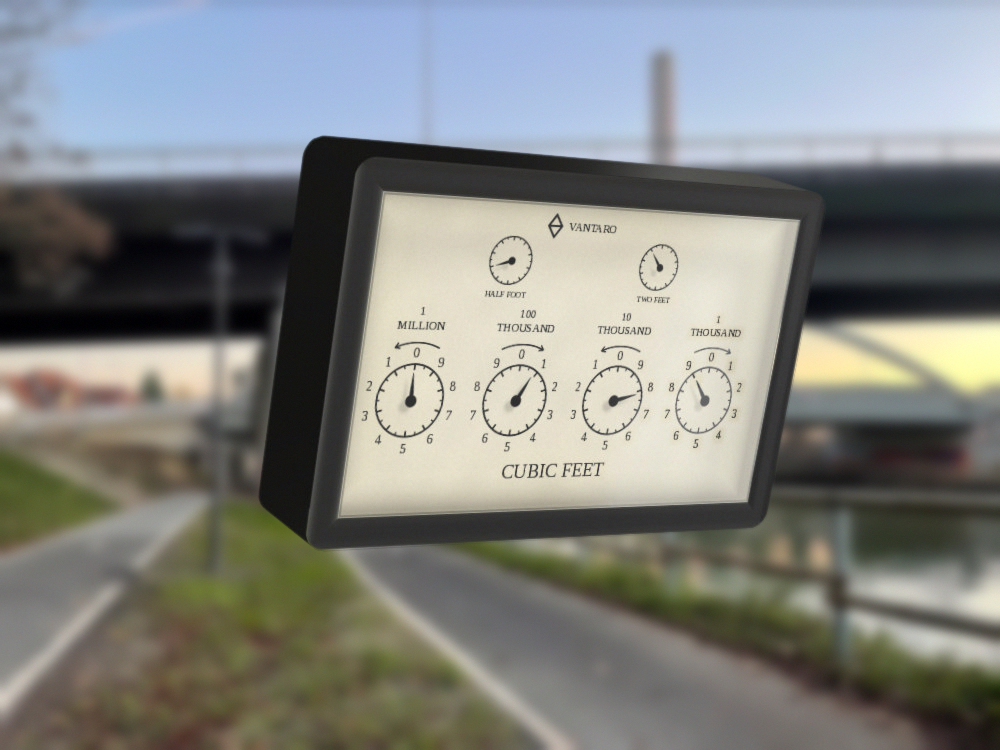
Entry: 7900 ft³
